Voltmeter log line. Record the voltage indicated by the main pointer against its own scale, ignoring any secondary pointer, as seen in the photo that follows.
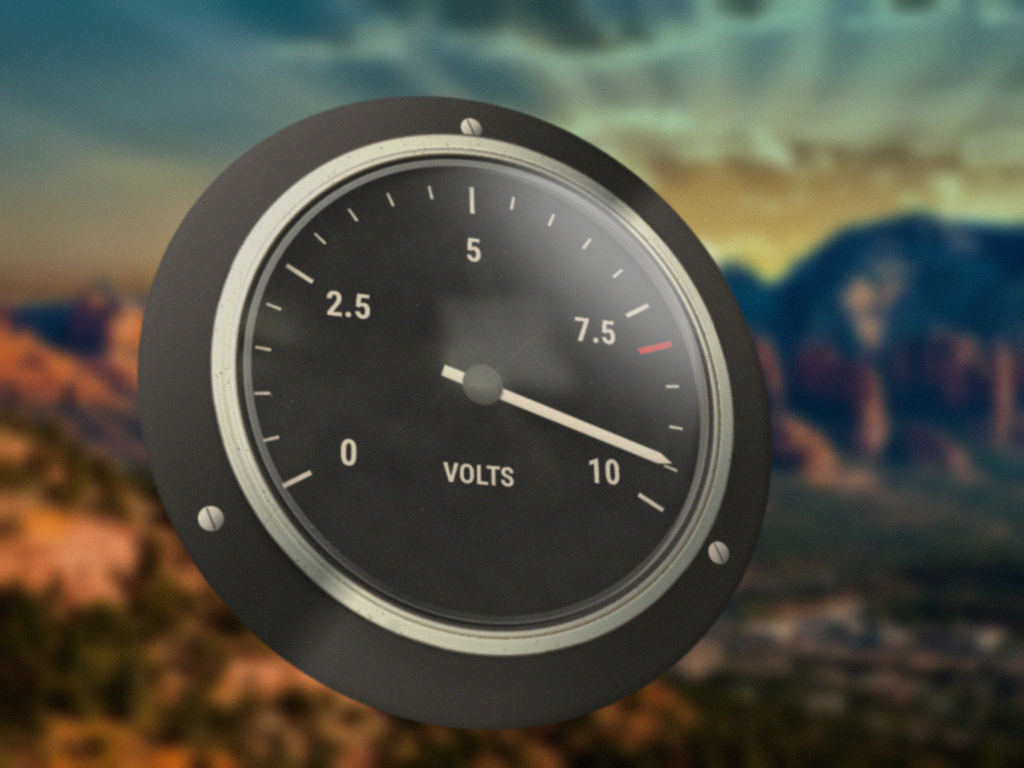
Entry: 9.5 V
